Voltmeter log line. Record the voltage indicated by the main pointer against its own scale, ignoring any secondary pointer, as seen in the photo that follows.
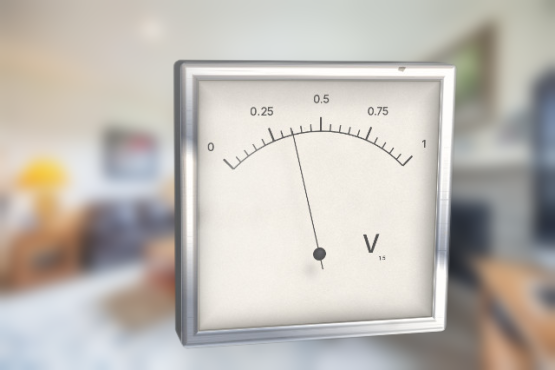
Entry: 0.35 V
